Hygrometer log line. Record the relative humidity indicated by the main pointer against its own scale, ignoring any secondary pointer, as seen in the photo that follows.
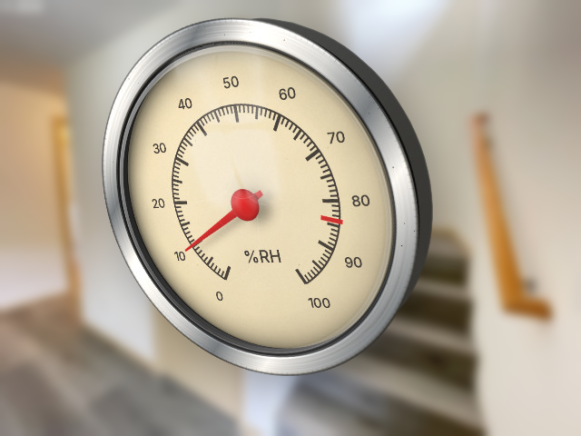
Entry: 10 %
